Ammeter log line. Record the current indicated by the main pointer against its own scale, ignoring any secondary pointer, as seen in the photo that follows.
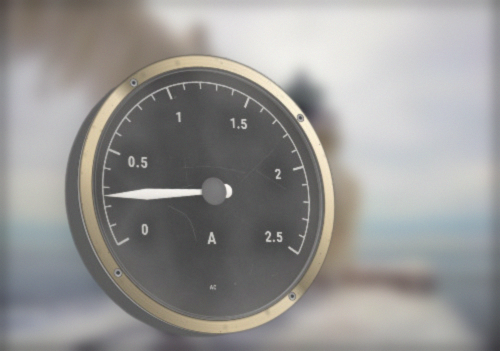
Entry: 0.25 A
